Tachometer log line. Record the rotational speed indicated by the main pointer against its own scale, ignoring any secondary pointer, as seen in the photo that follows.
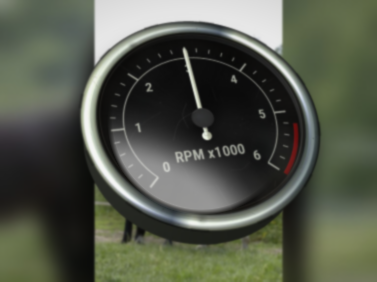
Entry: 3000 rpm
